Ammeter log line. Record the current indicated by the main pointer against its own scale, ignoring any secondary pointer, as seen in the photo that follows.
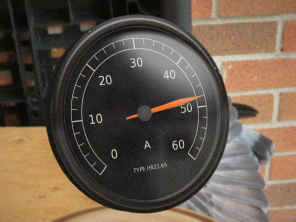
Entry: 48 A
